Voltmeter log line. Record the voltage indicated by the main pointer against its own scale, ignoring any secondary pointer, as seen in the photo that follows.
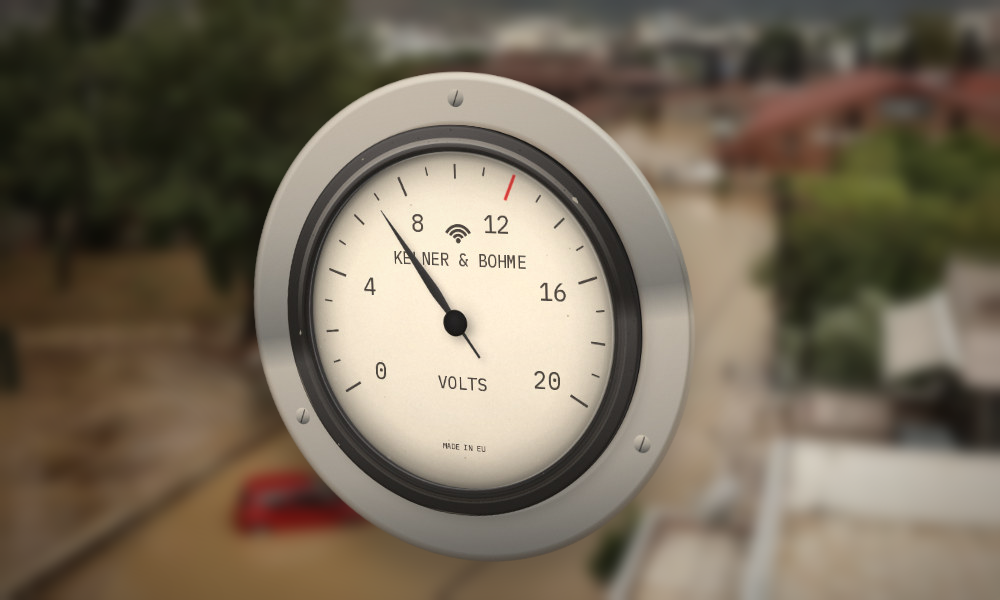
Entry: 7 V
